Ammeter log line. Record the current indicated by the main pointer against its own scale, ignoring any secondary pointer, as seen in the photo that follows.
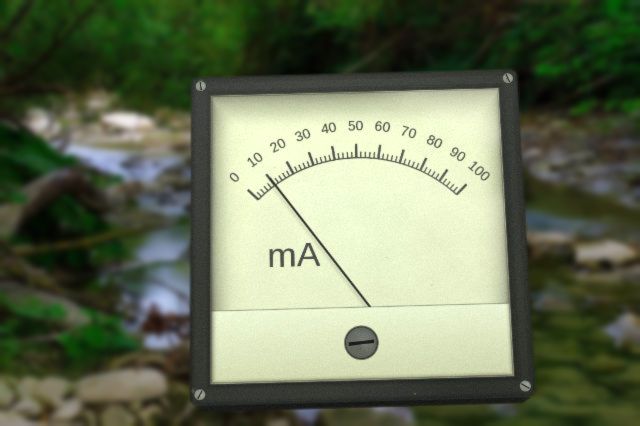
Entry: 10 mA
